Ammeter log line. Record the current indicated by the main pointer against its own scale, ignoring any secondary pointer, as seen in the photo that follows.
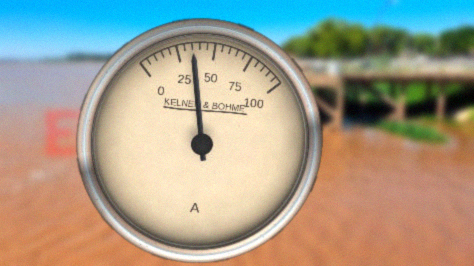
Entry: 35 A
